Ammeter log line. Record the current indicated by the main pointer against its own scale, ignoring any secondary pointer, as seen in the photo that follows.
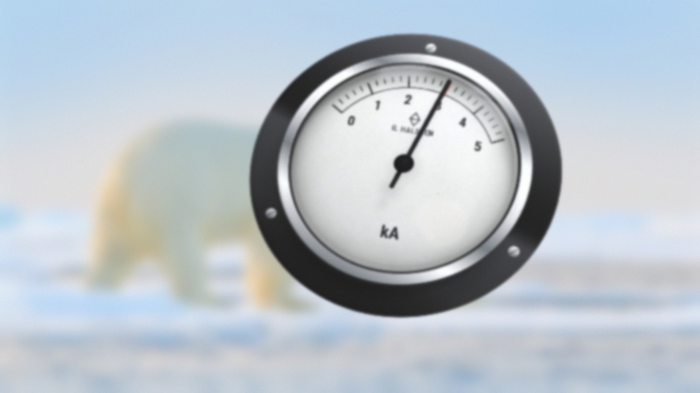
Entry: 3 kA
